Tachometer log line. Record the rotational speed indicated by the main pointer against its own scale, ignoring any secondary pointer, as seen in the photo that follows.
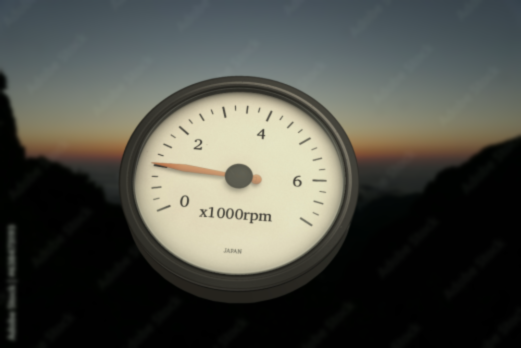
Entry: 1000 rpm
